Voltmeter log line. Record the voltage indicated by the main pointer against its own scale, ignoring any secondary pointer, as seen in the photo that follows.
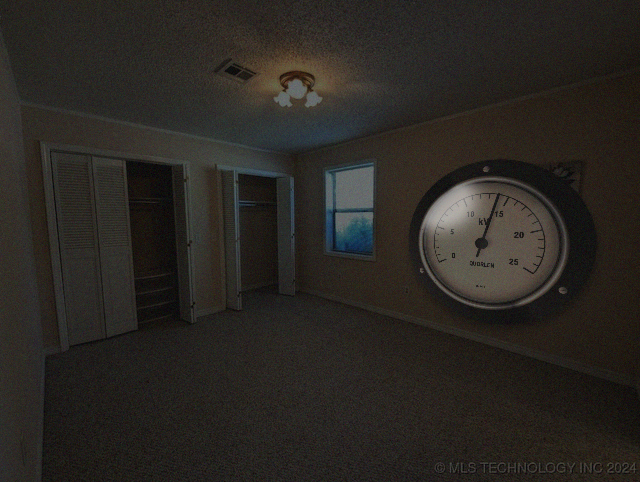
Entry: 14 kV
